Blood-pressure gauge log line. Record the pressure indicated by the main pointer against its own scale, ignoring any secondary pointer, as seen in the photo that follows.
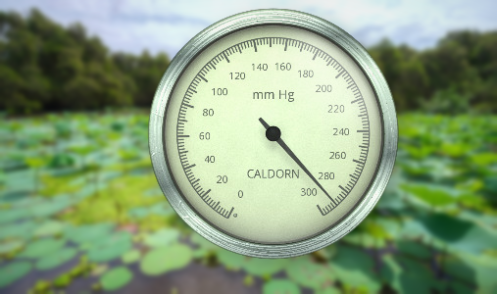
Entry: 290 mmHg
